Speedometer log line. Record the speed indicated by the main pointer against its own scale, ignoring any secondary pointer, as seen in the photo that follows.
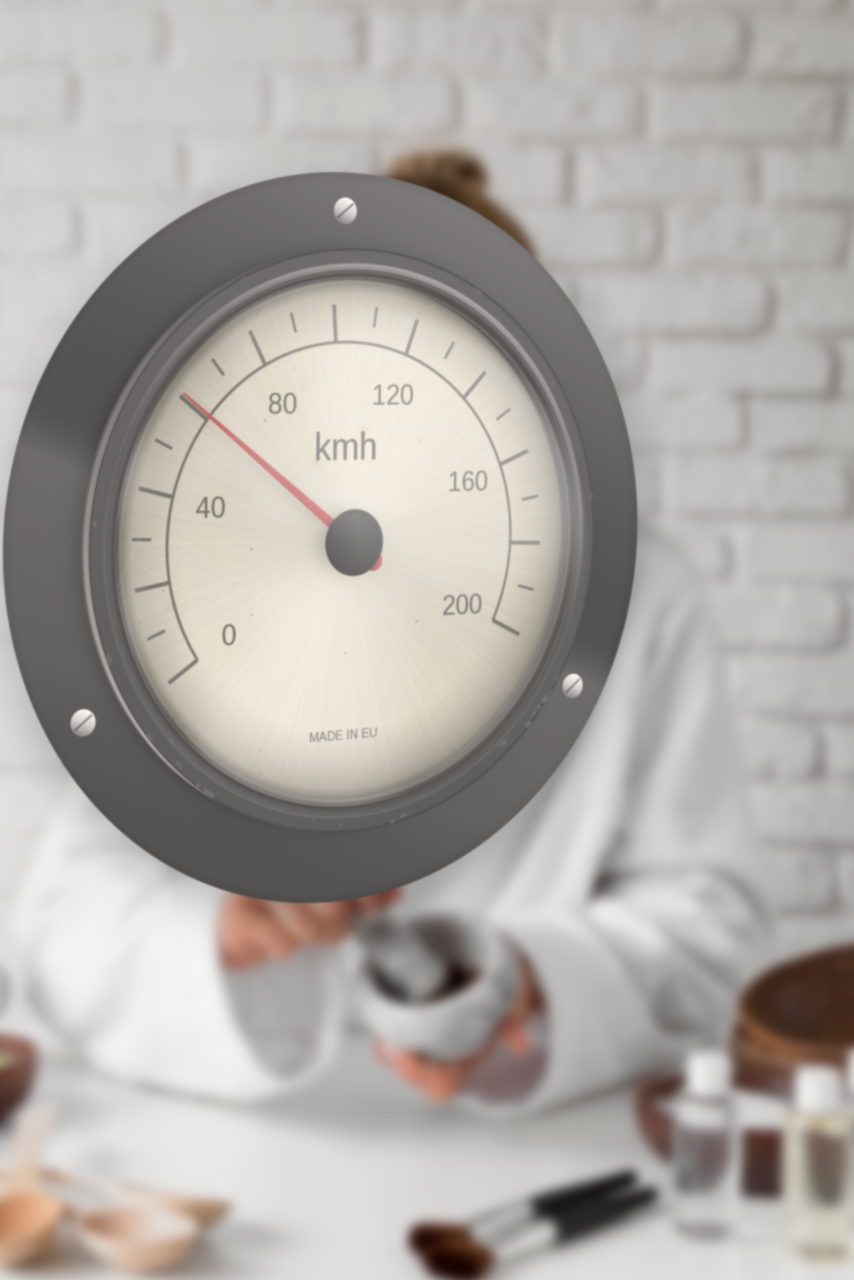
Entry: 60 km/h
